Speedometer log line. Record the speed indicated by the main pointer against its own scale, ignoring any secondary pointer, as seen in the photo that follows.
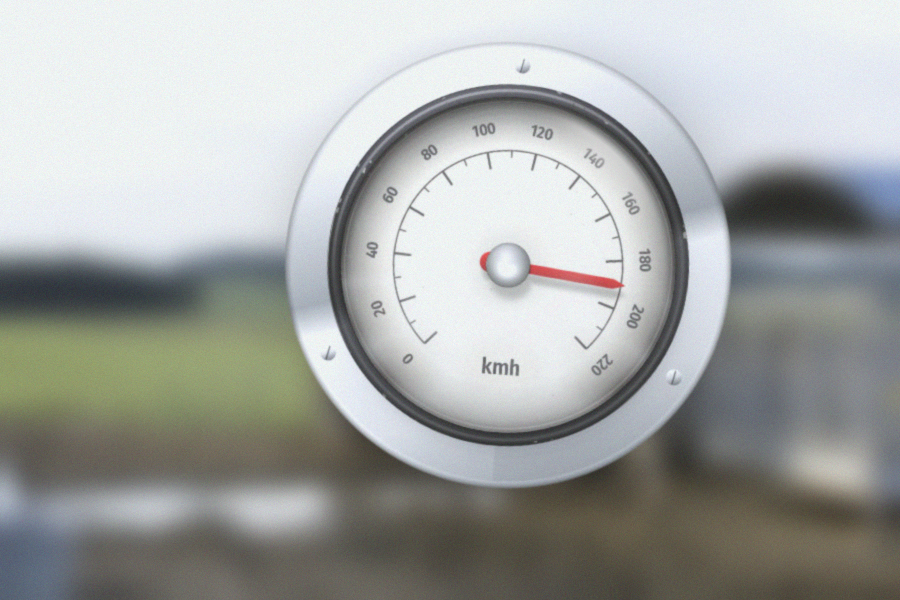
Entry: 190 km/h
